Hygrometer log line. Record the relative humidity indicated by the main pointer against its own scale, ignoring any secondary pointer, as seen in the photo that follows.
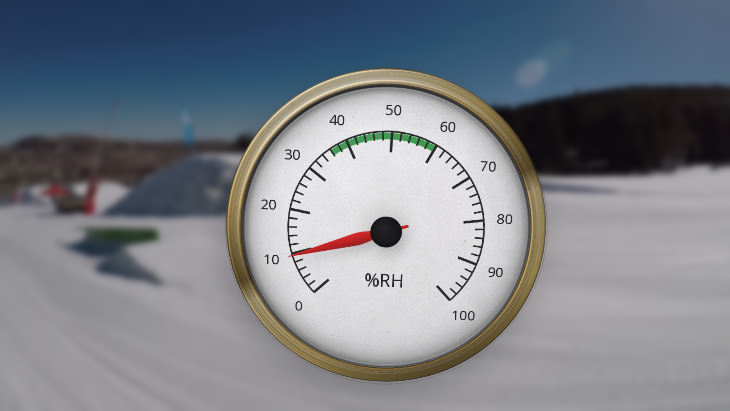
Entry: 10 %
